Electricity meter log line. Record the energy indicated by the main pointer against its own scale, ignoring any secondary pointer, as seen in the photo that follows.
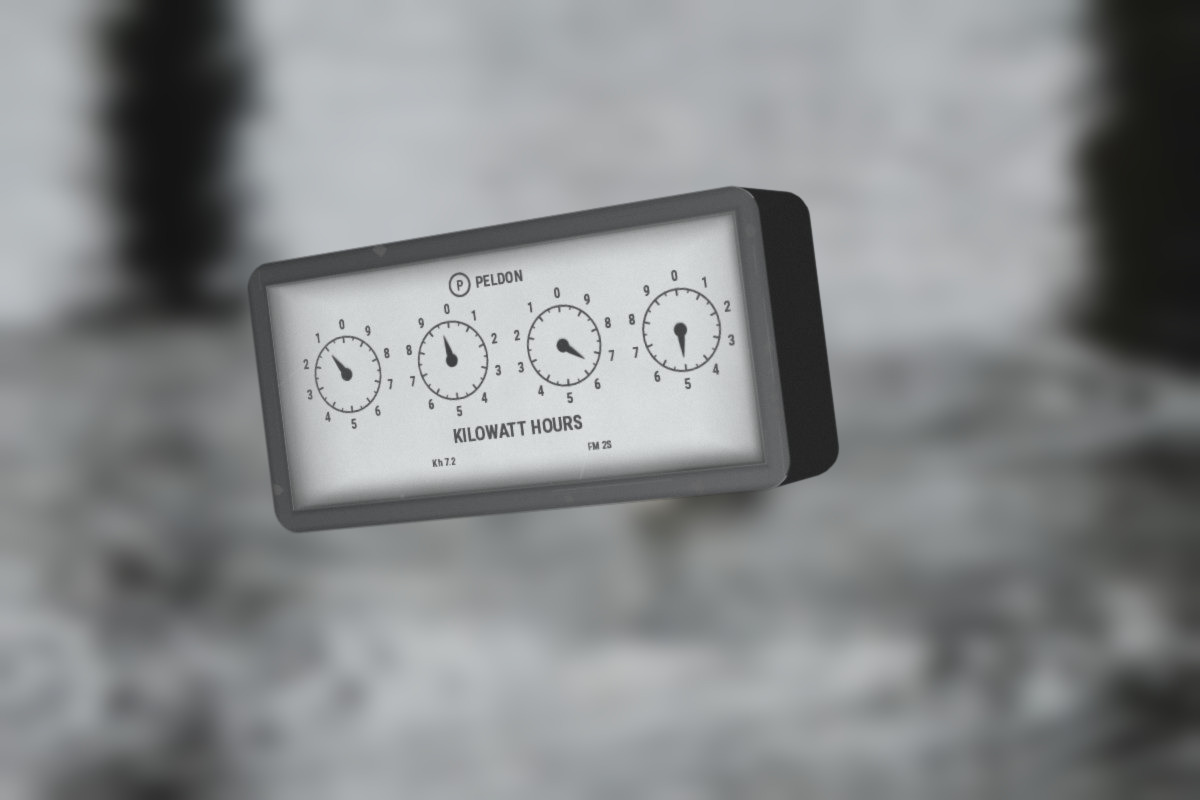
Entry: 965 kWh
